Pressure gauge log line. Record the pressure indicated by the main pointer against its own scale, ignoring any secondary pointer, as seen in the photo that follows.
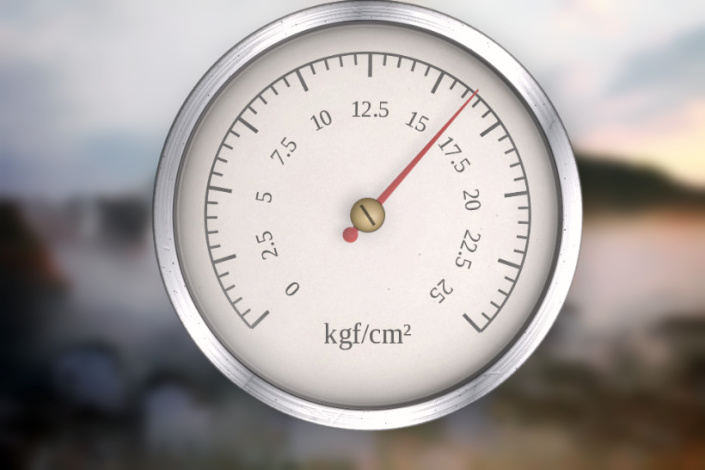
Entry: 16.25 kg/cm²
